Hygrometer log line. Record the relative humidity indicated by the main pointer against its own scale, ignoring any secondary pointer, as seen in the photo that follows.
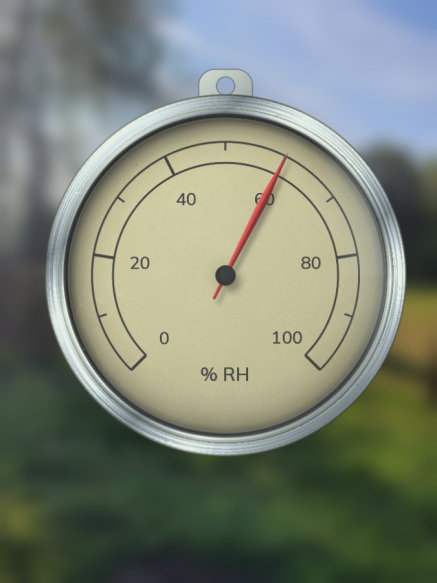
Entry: 60 %
